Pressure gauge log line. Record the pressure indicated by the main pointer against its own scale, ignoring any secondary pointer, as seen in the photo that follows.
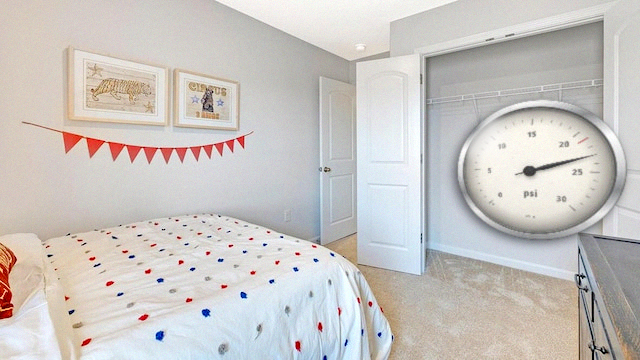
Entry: 23 psi
